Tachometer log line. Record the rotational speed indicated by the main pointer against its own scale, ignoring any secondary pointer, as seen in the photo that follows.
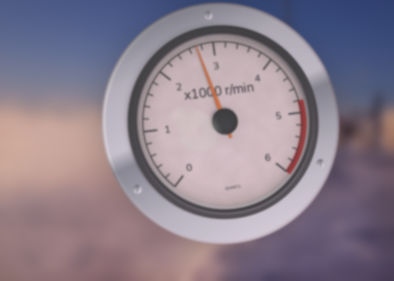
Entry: 2700 rpm
